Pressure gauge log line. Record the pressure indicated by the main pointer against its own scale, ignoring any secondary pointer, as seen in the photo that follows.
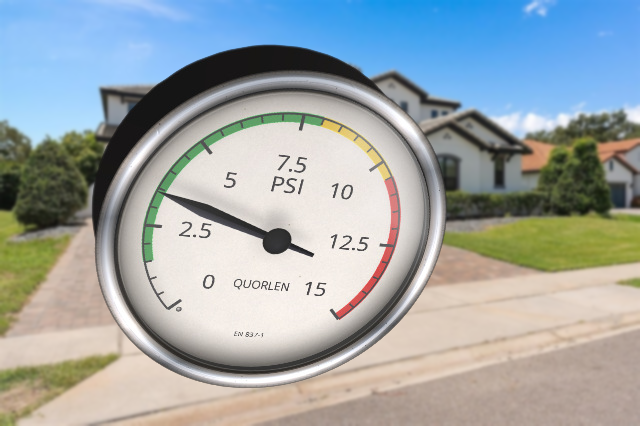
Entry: 3.5 psi
